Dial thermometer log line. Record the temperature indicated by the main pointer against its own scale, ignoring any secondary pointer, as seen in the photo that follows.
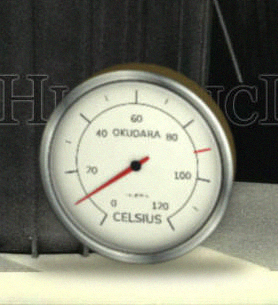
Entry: 10 °C
